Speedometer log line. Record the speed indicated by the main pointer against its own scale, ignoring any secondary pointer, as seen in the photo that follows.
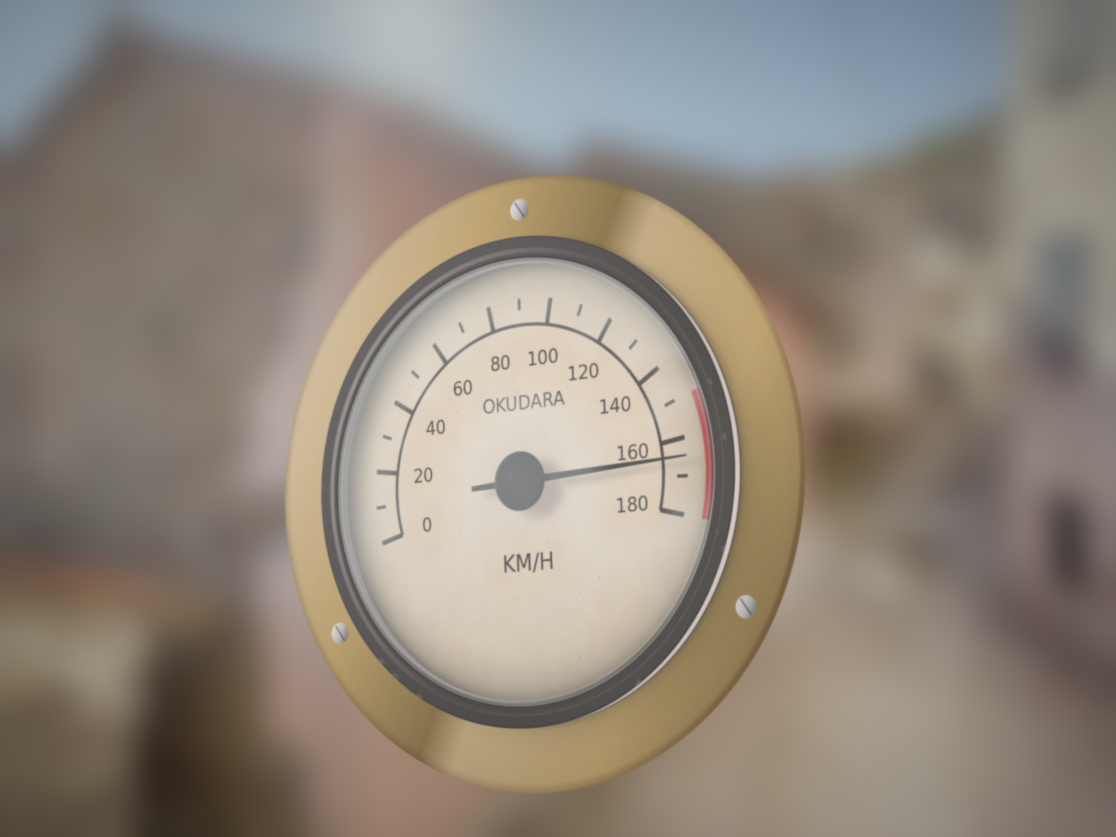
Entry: 165 km/h
